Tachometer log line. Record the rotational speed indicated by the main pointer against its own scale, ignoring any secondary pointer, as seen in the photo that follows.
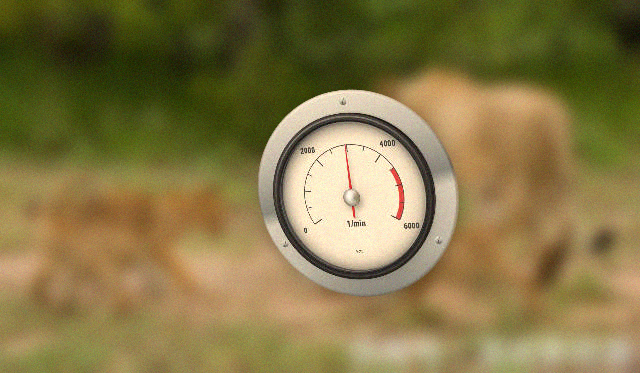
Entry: 3000 rpm
